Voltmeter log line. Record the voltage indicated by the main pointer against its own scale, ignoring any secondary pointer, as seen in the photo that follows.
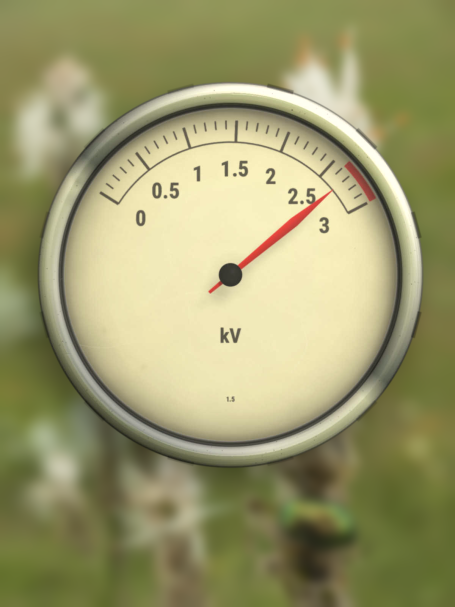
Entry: 2.7 kV
